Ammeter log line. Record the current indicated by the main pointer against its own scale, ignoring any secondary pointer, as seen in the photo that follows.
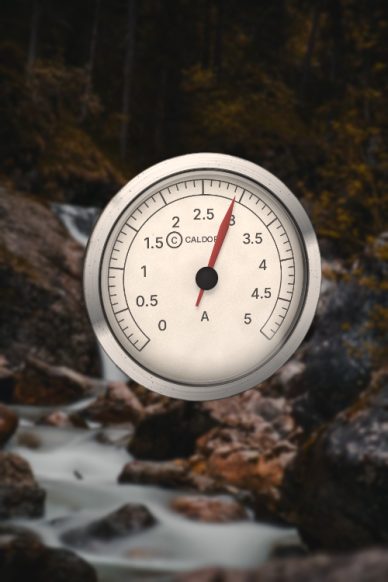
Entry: 2.9 A
